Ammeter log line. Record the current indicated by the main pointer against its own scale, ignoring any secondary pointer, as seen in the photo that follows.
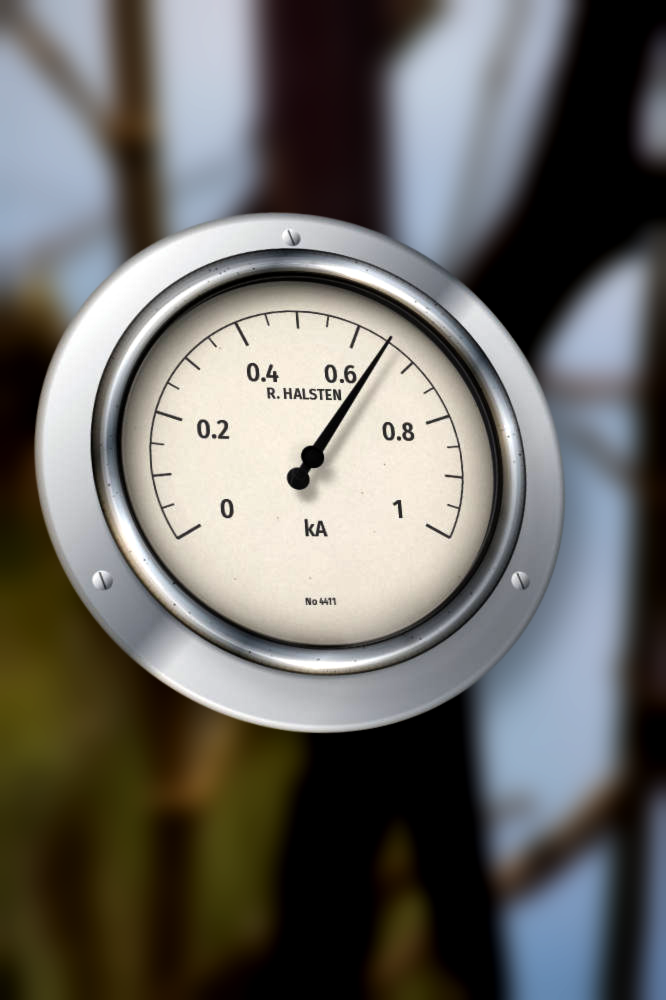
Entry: 0.65 kA
